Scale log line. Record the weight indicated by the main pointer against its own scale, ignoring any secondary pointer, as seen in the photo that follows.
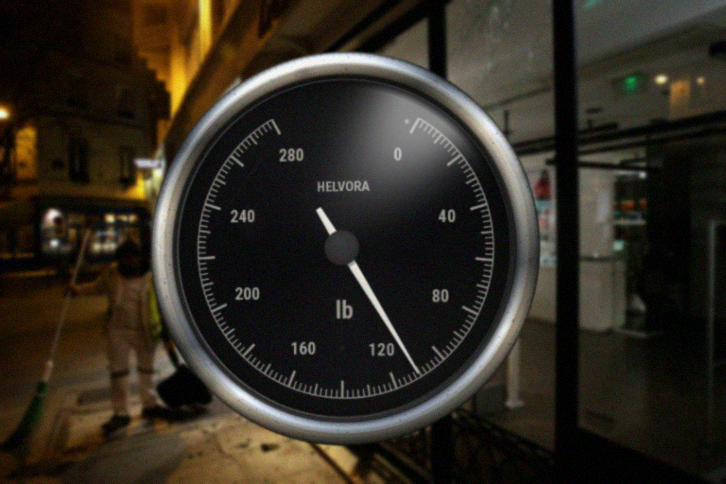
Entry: 110 lb
